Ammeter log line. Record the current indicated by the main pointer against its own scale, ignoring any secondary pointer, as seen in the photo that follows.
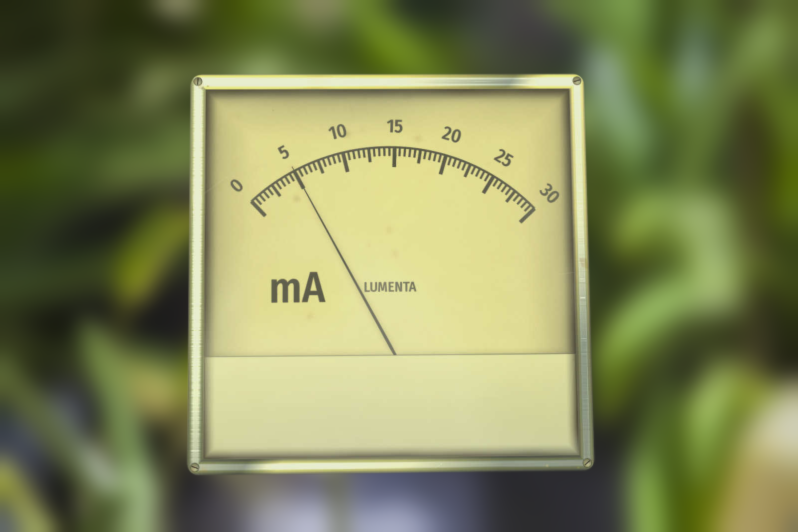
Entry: 5 mA
